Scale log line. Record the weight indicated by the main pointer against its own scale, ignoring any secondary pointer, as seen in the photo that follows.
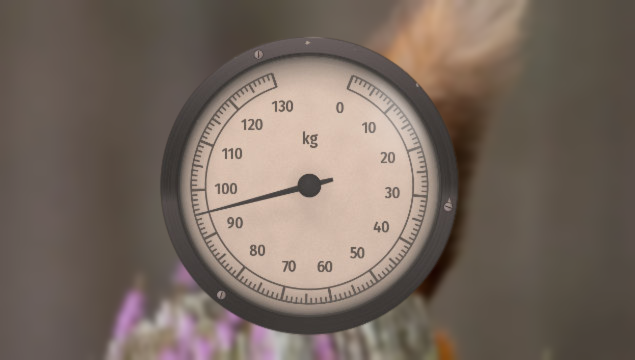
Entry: 95 kg
